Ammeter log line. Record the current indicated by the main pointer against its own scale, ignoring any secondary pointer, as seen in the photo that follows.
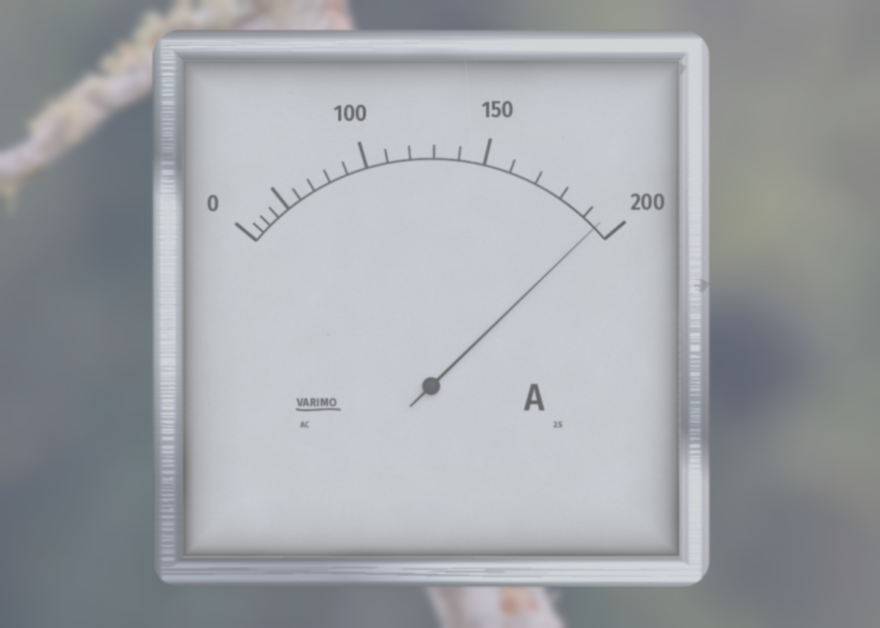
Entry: 195 A
